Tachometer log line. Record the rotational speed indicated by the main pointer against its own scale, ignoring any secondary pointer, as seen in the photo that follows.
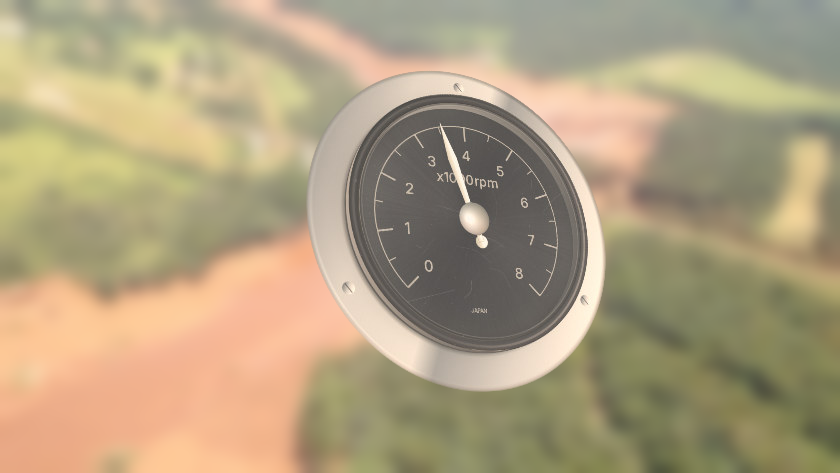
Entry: 3500 rpm
